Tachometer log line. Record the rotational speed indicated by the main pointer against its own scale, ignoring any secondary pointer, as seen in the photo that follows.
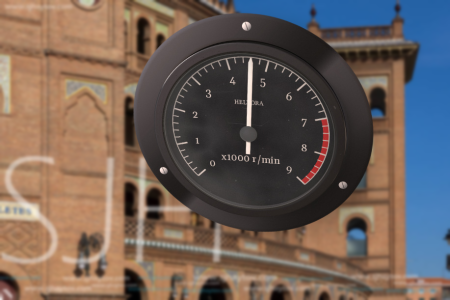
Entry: 4600 rpm
